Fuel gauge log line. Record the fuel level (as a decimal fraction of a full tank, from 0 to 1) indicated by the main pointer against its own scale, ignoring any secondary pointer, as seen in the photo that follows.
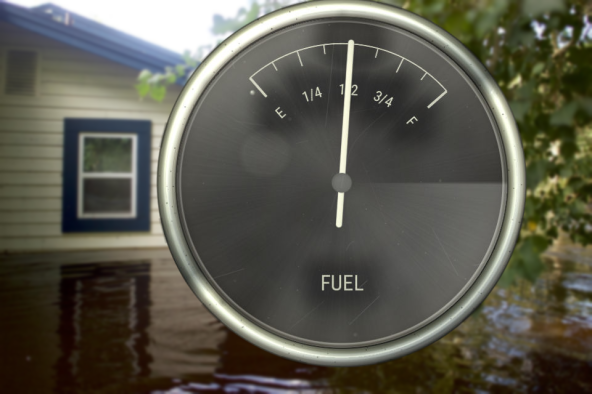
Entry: 0.5
